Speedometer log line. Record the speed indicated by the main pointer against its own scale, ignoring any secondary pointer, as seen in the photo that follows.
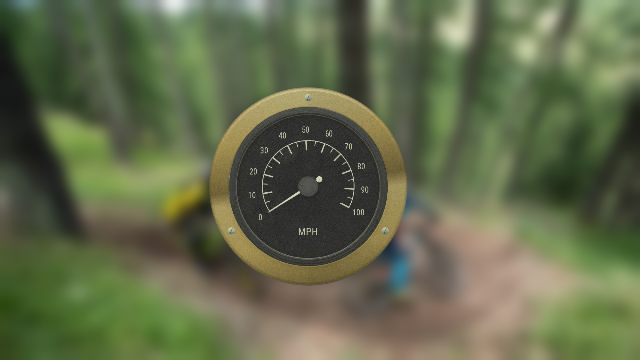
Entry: 0 mph
